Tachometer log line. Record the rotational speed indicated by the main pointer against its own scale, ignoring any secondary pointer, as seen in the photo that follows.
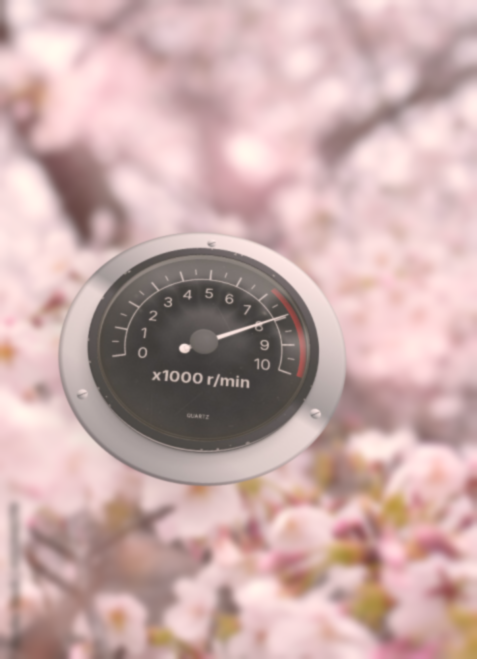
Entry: 8000 rpm
